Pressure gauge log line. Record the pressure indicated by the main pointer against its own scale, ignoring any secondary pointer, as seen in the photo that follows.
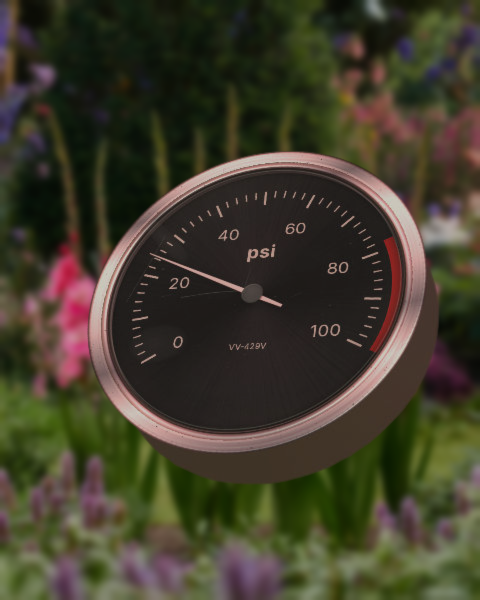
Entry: 24 psi
